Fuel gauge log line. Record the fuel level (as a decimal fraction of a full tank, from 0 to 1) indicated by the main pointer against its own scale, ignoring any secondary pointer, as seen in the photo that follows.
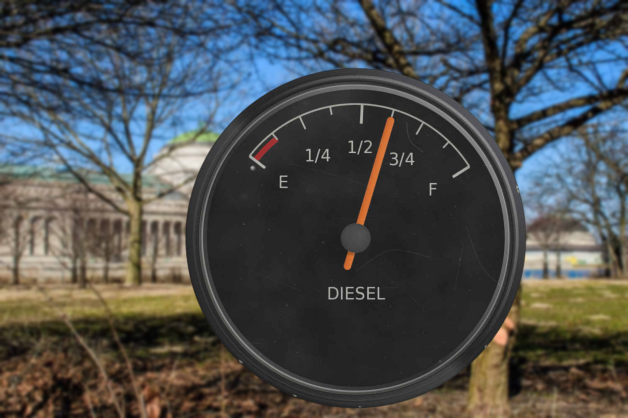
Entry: 0.625
